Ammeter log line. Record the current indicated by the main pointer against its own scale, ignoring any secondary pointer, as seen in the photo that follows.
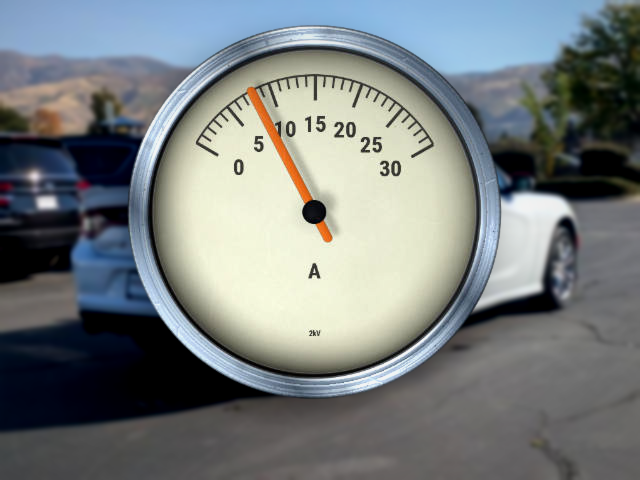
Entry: 8 A
